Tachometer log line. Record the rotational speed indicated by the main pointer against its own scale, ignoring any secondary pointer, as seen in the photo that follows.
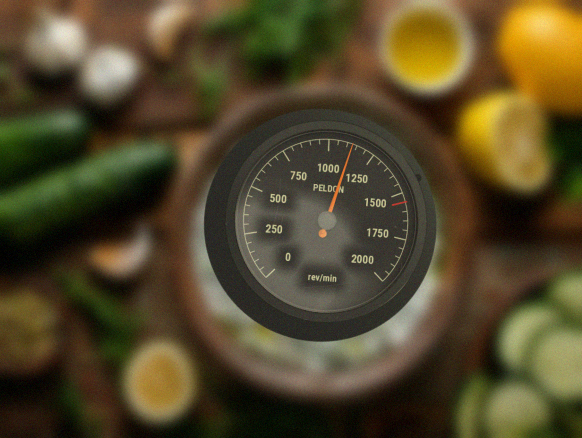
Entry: 1125 rpm
